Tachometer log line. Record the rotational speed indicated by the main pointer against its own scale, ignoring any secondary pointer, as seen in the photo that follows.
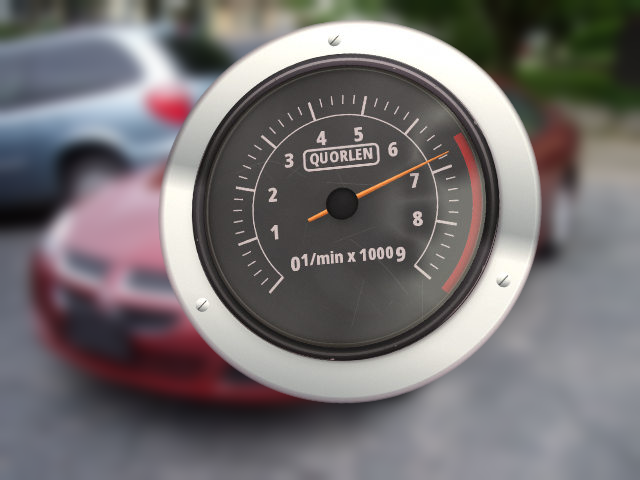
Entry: 6800 rpm
